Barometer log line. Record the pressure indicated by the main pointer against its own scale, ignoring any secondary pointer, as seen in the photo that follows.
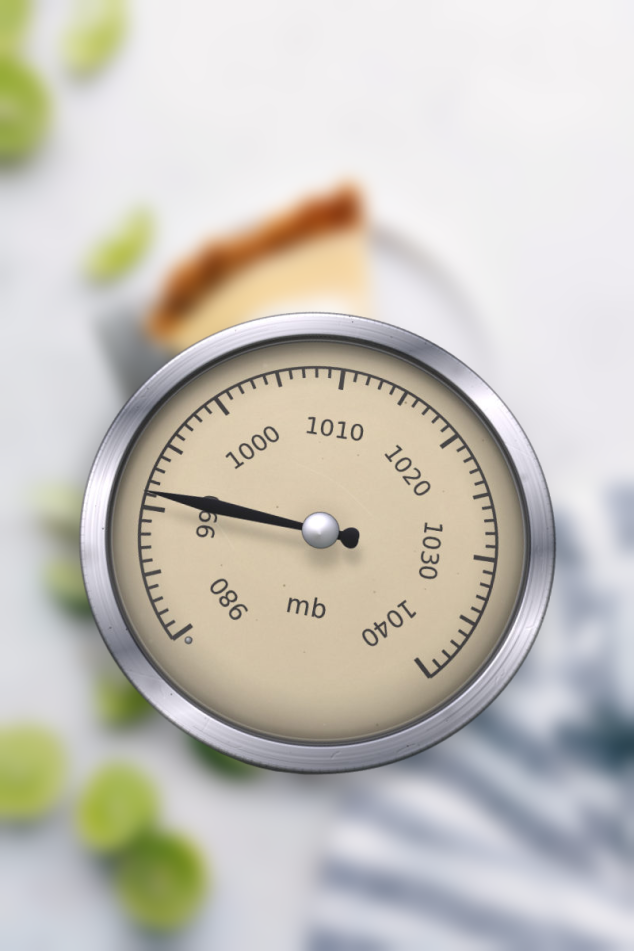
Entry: 991 mbar
